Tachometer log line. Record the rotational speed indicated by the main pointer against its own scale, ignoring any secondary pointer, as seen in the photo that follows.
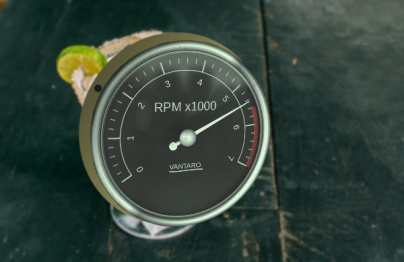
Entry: 5400 rpm
